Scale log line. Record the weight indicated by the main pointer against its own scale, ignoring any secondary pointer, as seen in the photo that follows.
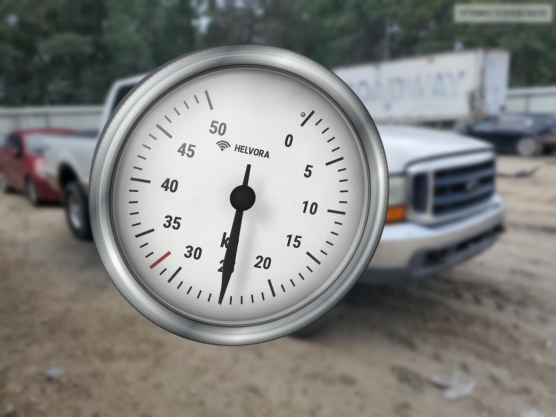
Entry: 25 kg
